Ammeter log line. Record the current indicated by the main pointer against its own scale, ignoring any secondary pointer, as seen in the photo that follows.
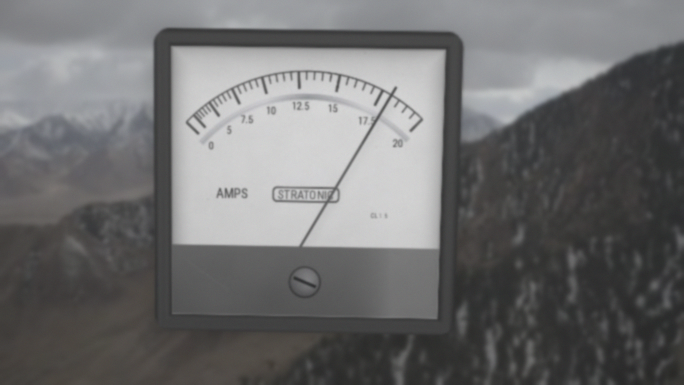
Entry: 18 A
